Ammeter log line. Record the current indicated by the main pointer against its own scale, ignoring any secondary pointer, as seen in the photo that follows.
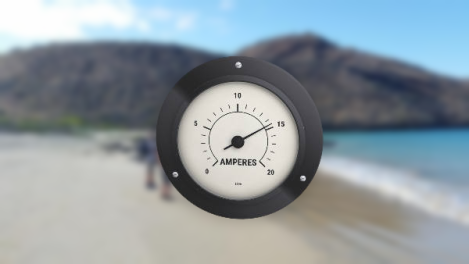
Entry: 14.5 A
